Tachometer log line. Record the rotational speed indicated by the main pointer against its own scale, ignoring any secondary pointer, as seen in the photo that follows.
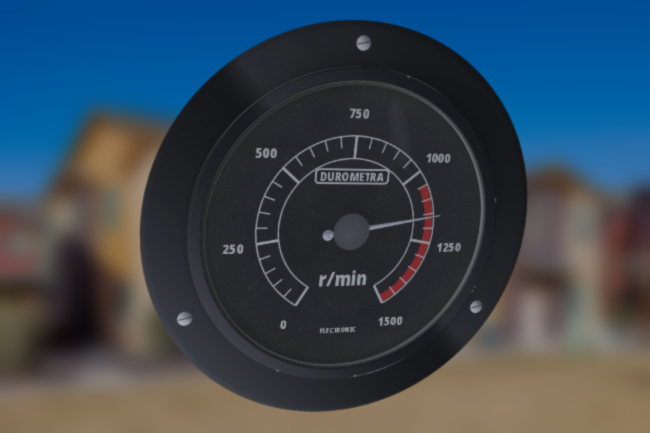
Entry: 1150 rpm
